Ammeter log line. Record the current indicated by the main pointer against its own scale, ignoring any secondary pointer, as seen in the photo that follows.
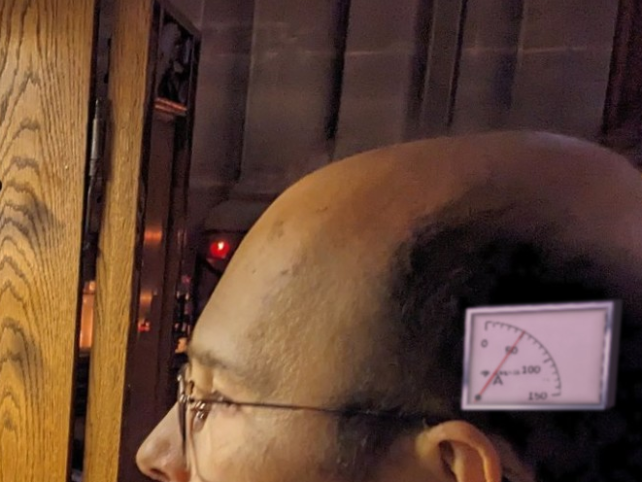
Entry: 50 A
